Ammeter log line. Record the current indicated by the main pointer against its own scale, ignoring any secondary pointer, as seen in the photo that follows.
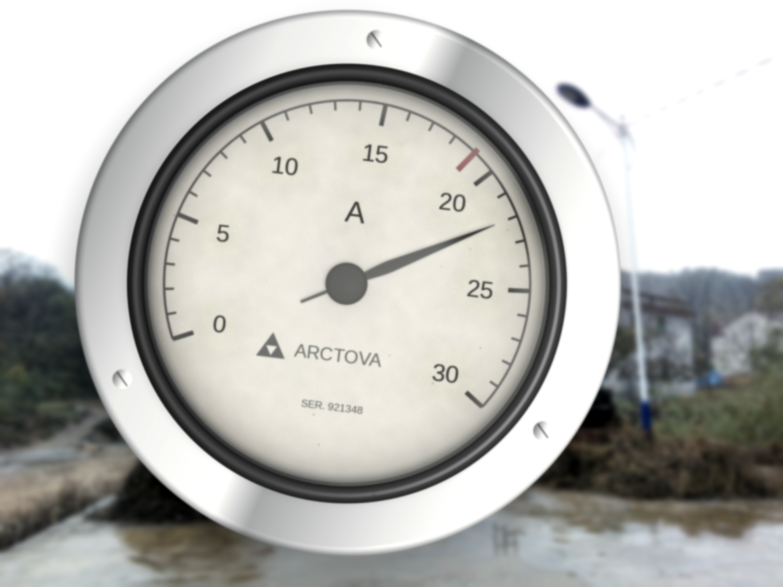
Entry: 22 A
